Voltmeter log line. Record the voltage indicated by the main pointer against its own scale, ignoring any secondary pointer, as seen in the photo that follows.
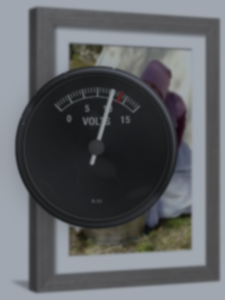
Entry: 10 V
